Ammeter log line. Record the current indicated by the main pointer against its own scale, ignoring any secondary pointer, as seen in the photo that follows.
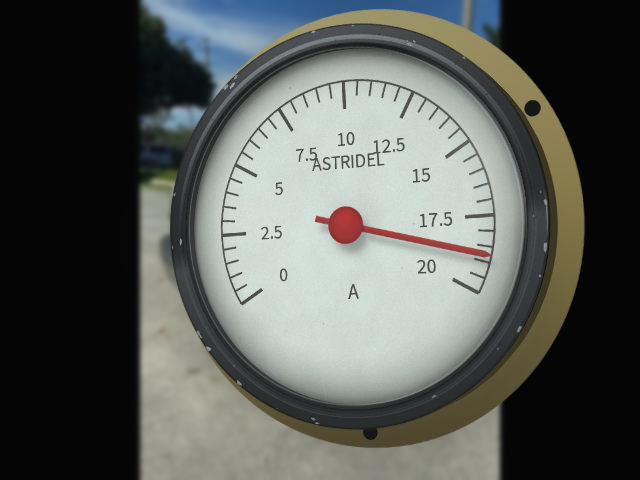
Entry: 18.75 A
